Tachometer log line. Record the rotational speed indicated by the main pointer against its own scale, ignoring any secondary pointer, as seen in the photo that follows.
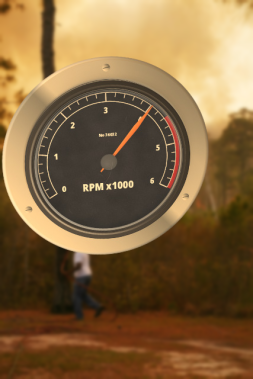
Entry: 4000 rpm
